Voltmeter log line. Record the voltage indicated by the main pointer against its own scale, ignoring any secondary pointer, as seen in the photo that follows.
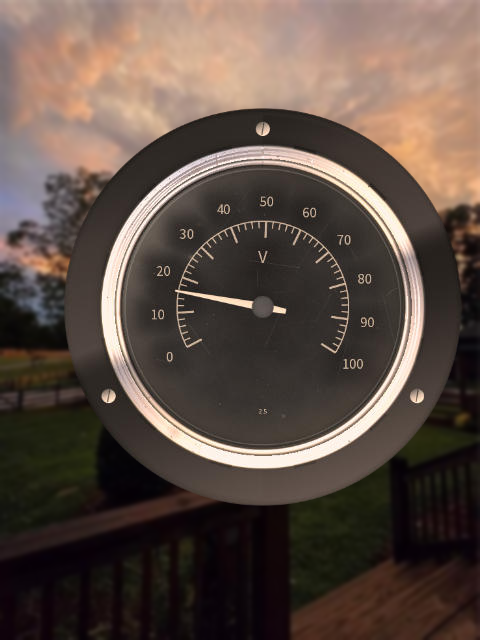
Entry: 16 V
